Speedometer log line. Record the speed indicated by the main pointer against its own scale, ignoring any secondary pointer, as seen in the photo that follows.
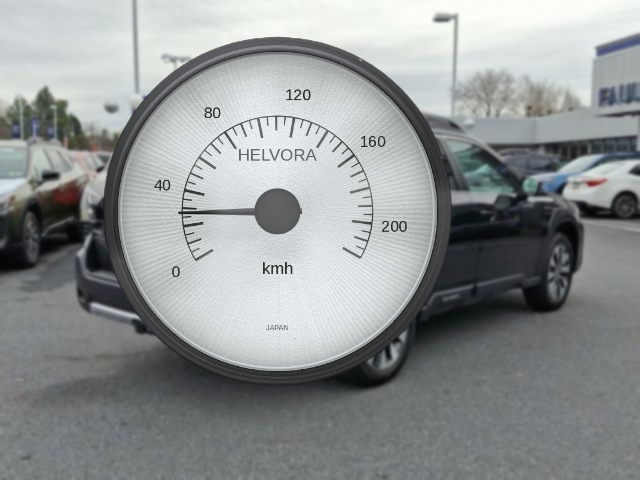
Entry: 27.5 km/h
